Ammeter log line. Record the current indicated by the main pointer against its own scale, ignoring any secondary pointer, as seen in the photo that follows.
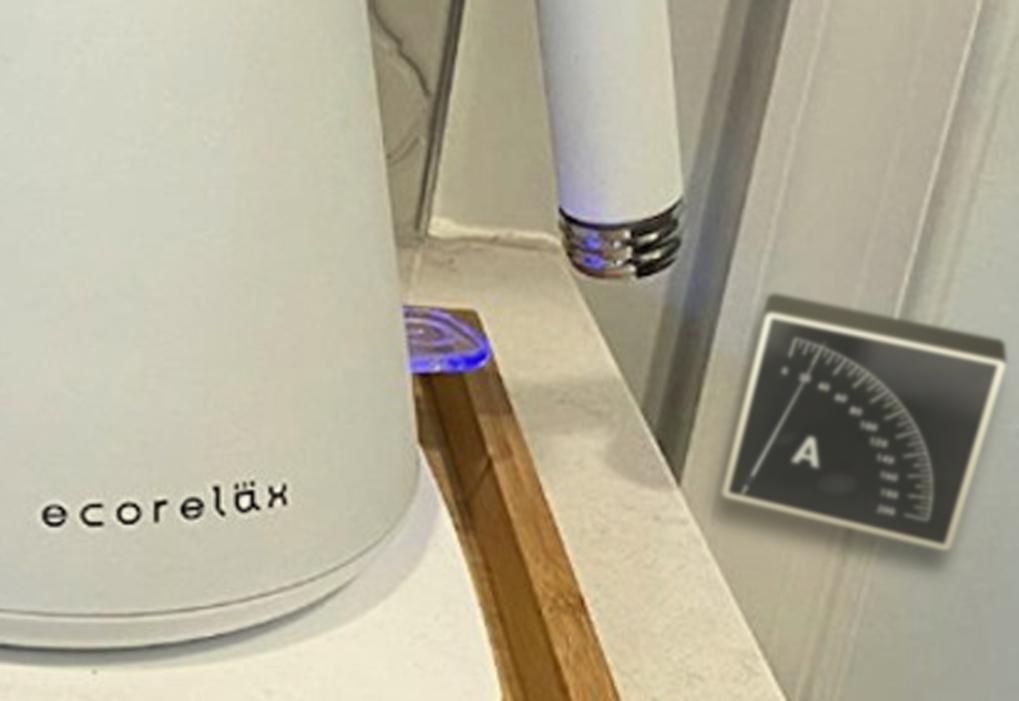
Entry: 20 A
